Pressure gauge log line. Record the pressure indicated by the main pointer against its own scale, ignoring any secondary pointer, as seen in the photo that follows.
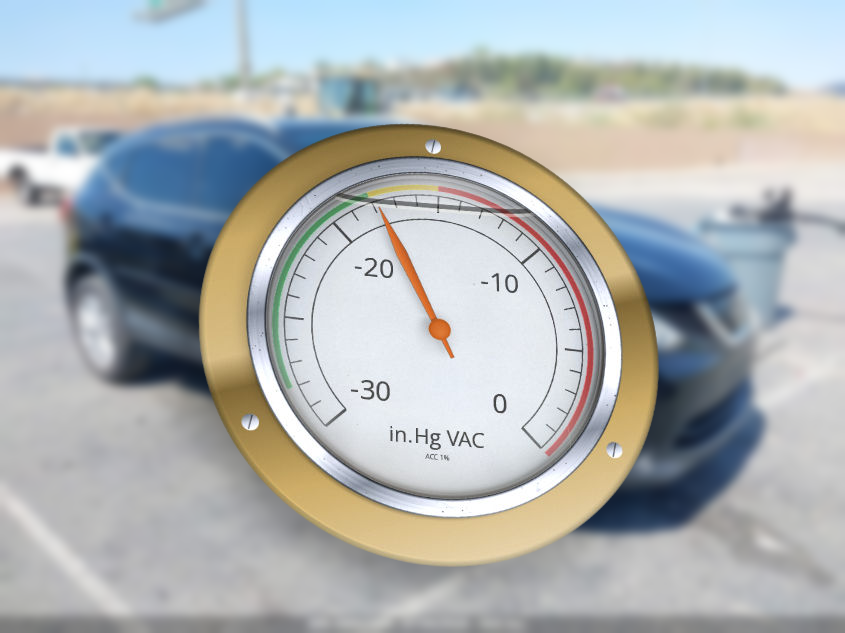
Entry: -18 inHg
